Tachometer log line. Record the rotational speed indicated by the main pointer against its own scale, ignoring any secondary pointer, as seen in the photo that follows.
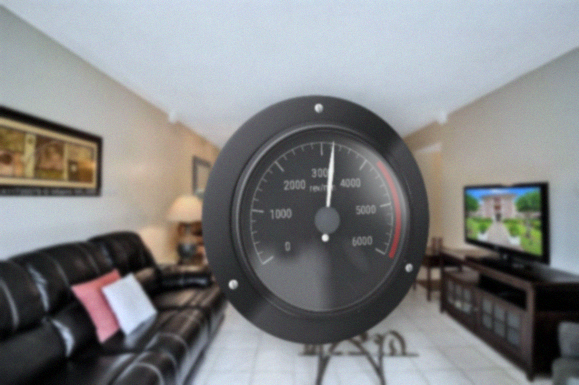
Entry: 3200 rpm
